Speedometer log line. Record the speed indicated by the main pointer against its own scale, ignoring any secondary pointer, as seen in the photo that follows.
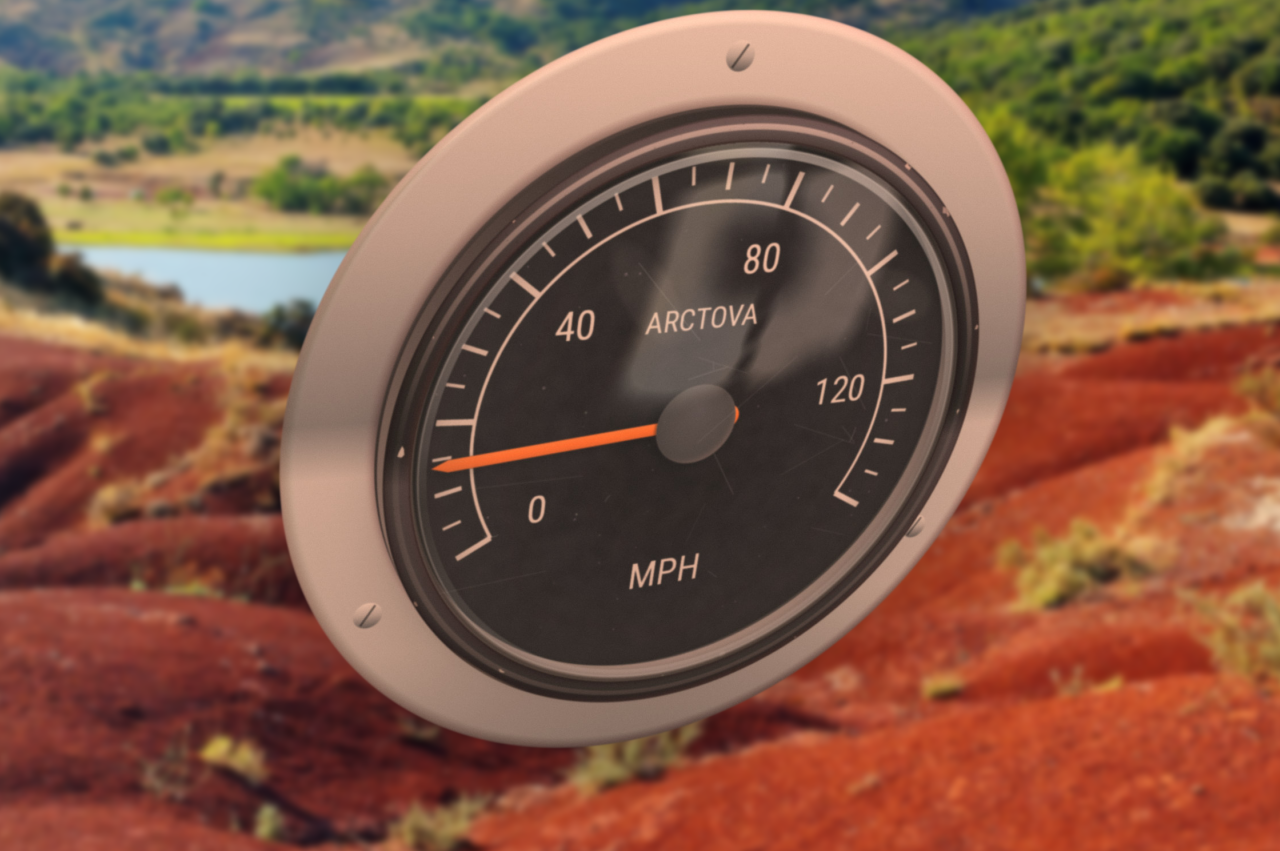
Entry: 15 mph
